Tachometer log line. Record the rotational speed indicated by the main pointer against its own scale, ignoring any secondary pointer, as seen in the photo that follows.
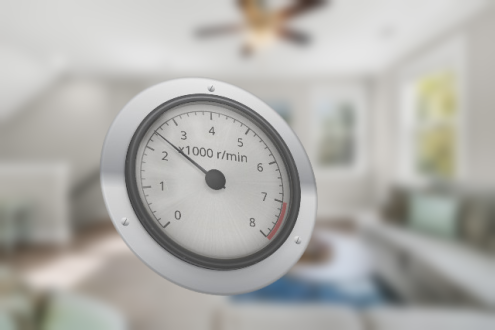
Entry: 2400 rpm
